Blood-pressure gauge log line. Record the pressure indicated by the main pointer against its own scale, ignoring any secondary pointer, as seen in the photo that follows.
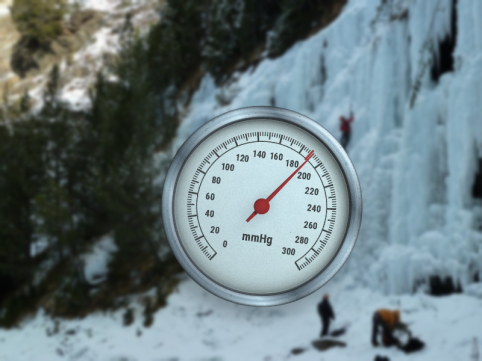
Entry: 190 mmHg
